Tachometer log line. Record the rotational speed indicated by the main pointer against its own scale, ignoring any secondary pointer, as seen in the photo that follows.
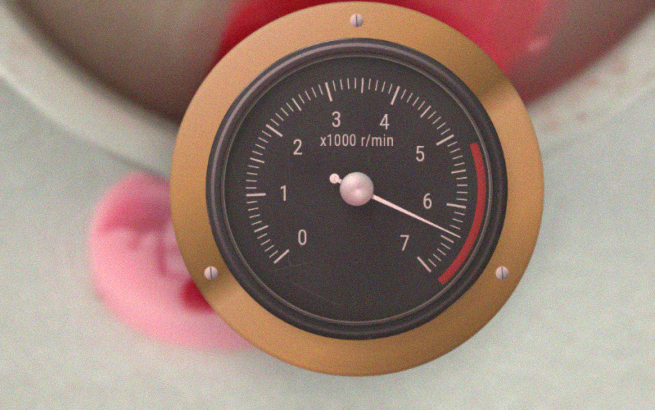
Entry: 6400 rpm
